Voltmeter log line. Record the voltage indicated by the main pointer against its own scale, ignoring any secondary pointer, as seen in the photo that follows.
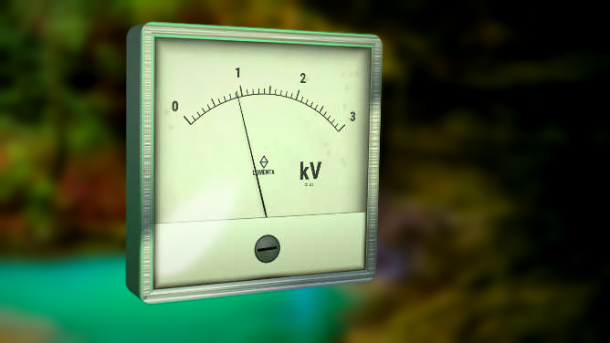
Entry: 0.9 kV
